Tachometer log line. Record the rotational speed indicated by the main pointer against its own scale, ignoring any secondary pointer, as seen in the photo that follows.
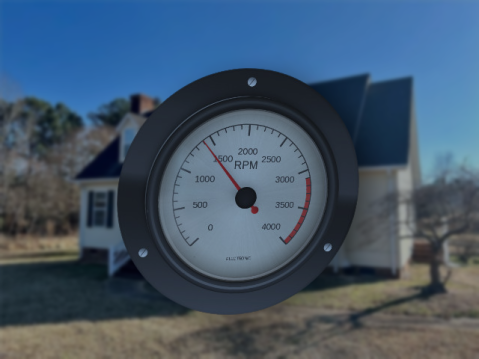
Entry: 1400 rpm
